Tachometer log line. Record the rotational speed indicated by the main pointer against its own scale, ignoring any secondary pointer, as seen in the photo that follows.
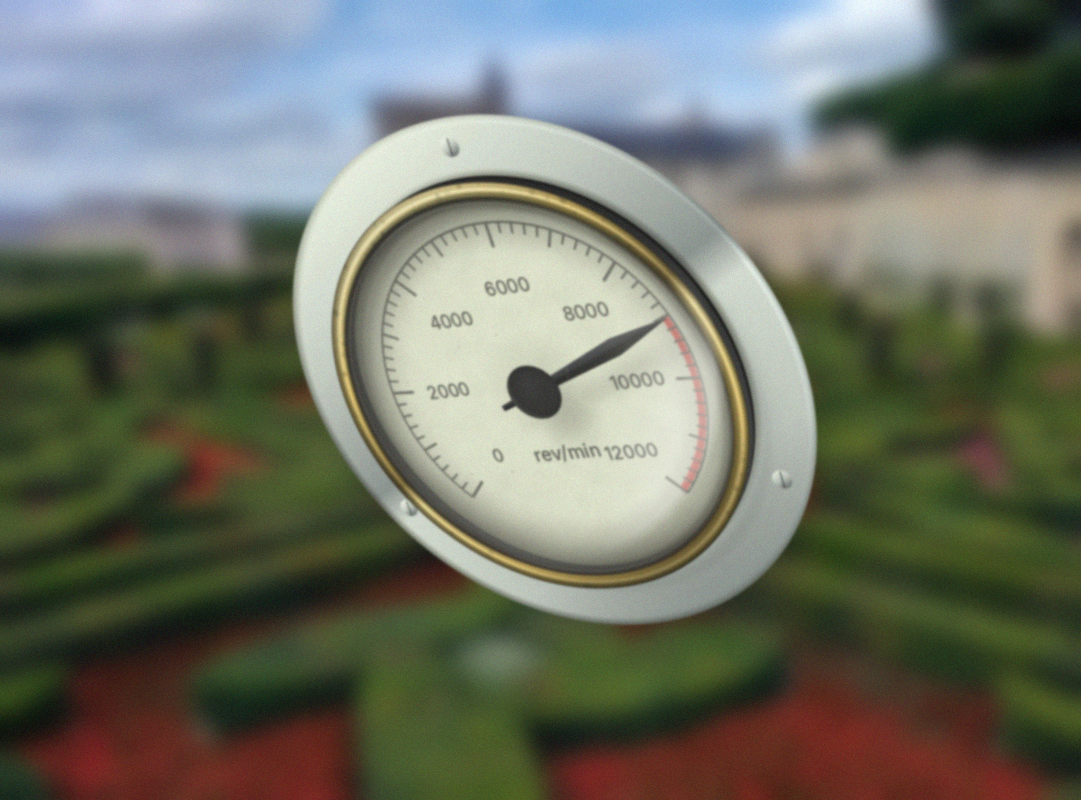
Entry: 9000 rpm
